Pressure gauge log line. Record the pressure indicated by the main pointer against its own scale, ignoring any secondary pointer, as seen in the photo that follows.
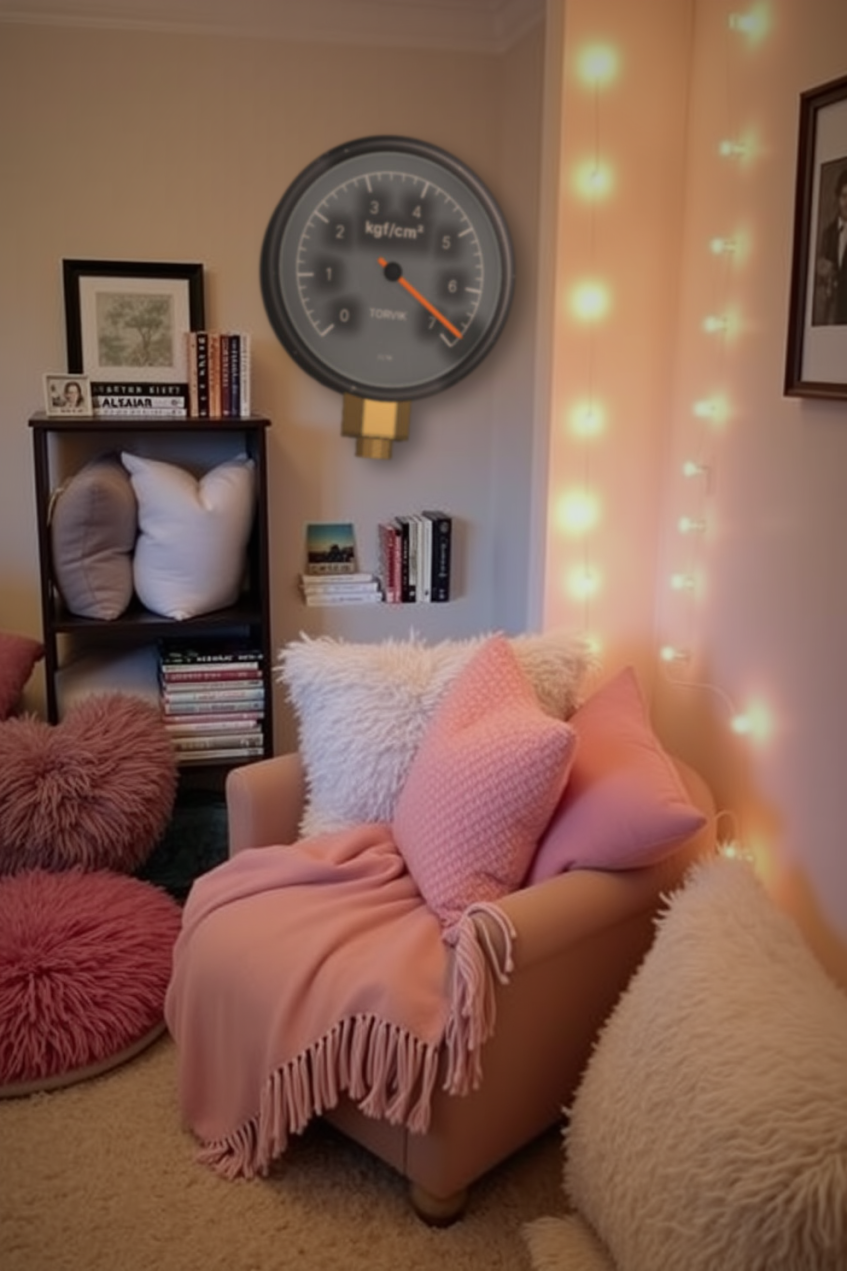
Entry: 6.8 kg/cm²
